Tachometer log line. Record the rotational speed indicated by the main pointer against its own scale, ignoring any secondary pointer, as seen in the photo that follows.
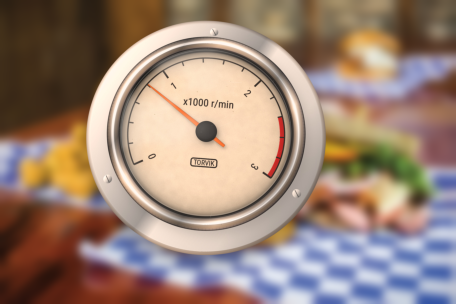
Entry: 800 rpm
